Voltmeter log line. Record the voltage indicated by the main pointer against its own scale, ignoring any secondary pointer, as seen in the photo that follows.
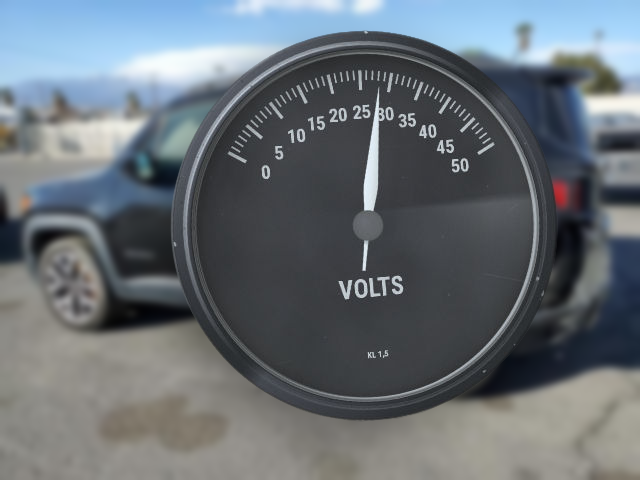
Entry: 28 V
